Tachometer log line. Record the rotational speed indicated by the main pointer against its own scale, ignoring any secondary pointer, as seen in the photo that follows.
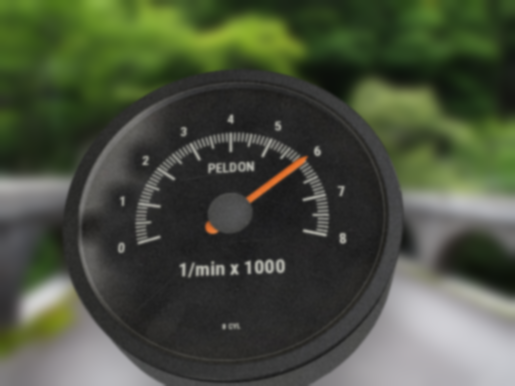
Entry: 6000 rpm
